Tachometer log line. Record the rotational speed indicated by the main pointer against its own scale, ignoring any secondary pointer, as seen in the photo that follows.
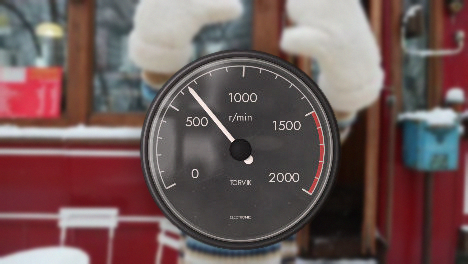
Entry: 650 rpm
